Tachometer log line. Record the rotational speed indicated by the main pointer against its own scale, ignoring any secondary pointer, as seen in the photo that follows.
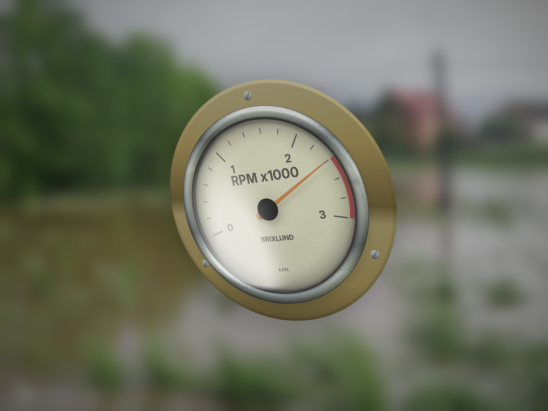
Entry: 2400 rpm
